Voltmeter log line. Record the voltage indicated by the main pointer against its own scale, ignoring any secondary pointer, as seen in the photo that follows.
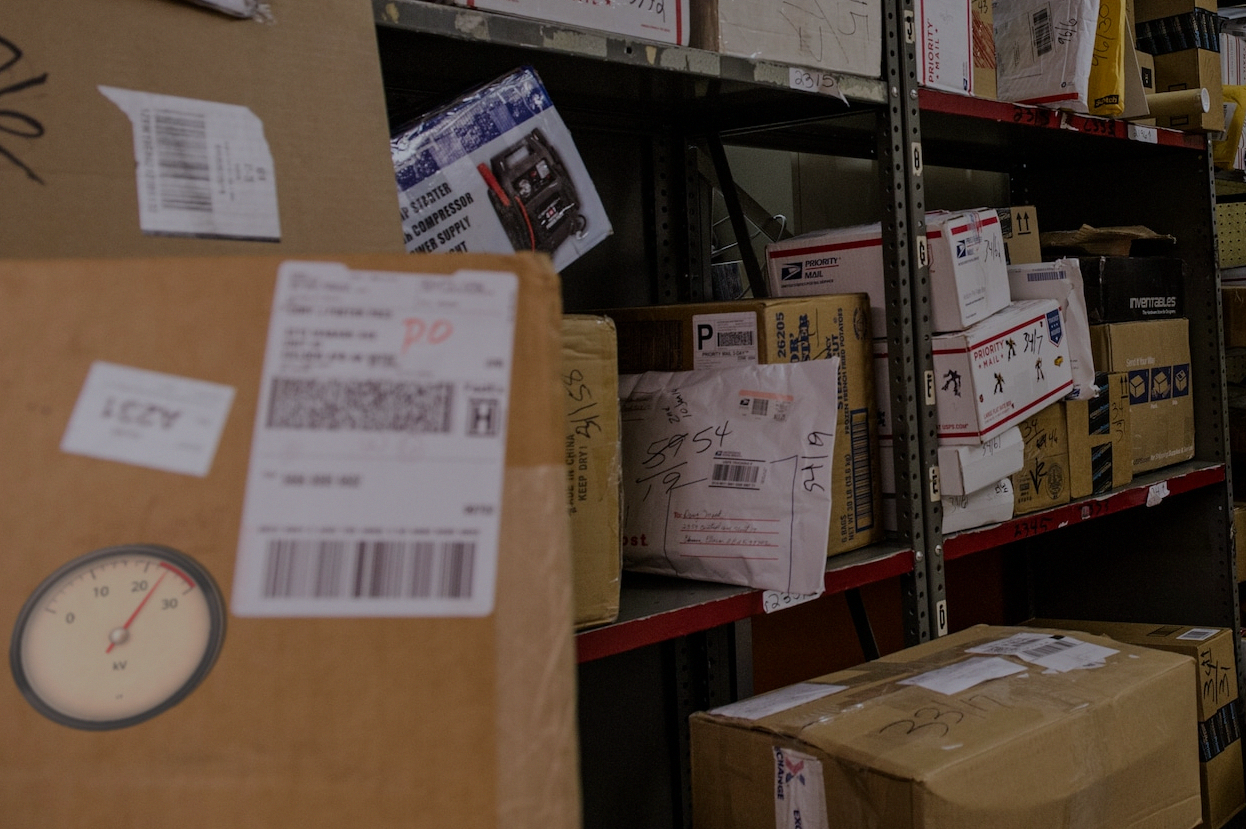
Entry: 24 kV
